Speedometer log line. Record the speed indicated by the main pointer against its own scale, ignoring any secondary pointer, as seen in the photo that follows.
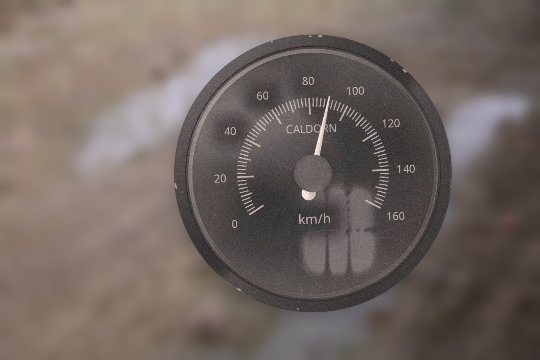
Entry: 90 km/h
